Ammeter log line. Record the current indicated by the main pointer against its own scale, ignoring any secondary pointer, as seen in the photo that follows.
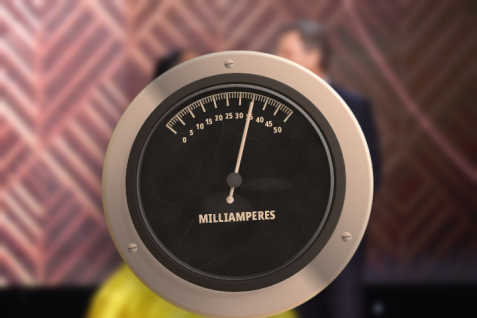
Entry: 35 mA
